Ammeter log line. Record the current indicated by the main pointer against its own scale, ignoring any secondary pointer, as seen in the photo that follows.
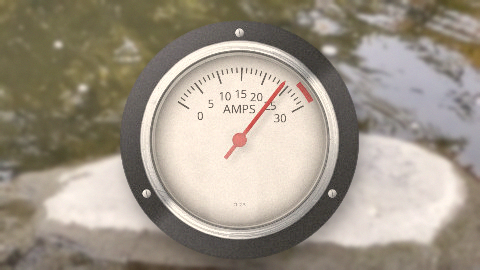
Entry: 24 A
